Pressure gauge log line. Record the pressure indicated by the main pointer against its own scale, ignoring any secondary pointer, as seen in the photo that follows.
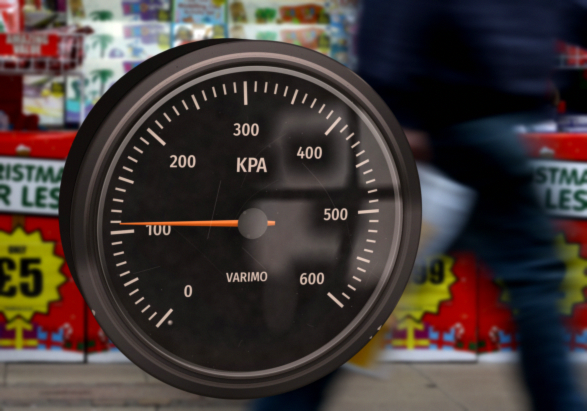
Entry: 110 kPa
